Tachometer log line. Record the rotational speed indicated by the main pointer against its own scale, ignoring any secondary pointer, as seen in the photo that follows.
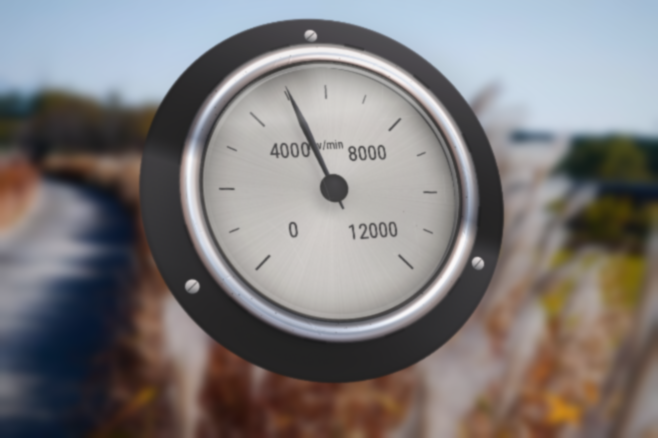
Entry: 5000 rpm
